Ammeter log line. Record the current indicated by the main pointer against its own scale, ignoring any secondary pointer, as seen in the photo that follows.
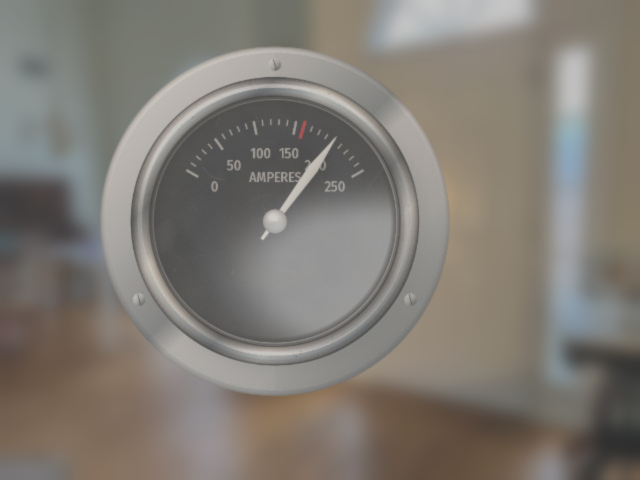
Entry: 200 A
